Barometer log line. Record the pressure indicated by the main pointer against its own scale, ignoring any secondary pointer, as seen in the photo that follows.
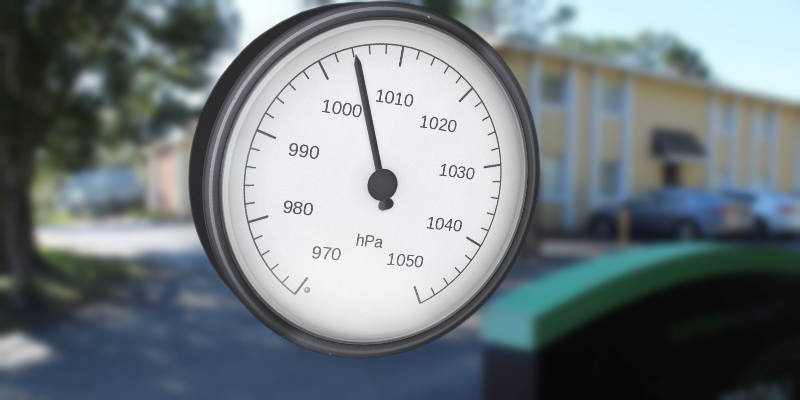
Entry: 1004 hPa
